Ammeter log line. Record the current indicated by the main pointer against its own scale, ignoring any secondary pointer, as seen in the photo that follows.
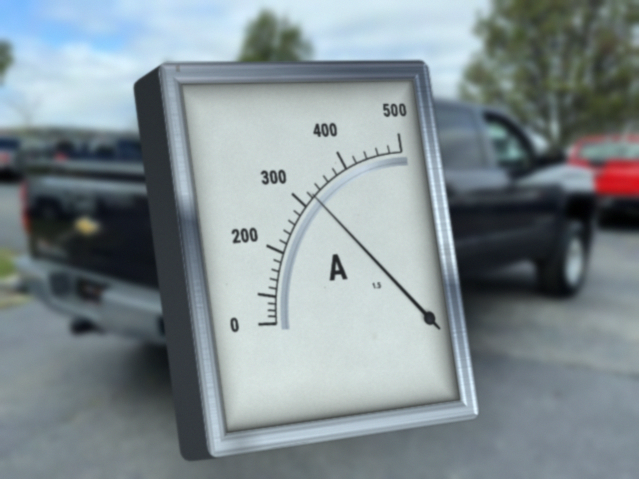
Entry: 320 A
